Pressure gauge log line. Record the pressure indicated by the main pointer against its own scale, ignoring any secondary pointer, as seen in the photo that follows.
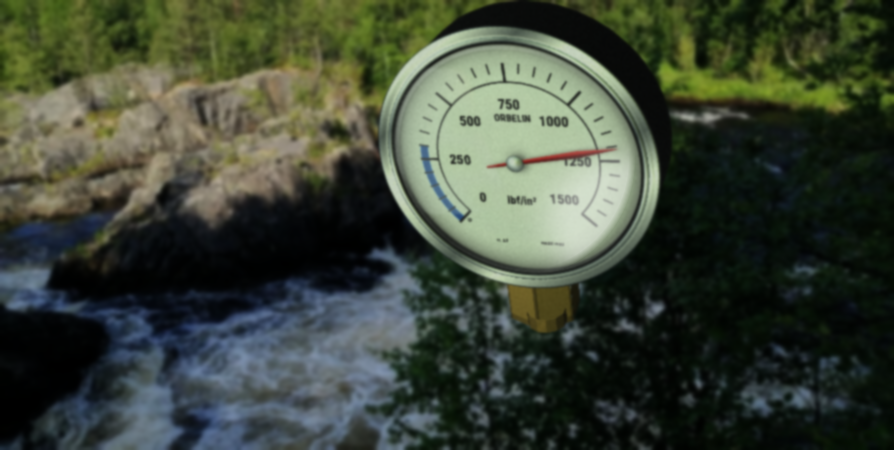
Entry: 1200 psi
